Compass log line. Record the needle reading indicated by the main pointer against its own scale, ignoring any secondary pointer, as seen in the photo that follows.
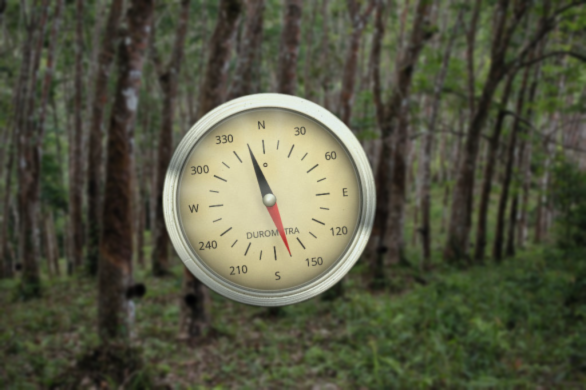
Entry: 165 °
